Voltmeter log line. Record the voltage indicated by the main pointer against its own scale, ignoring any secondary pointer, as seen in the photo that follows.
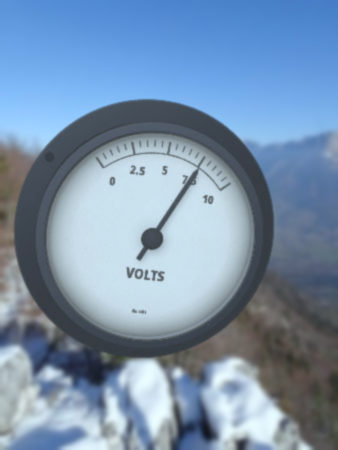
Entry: 7.5 V
